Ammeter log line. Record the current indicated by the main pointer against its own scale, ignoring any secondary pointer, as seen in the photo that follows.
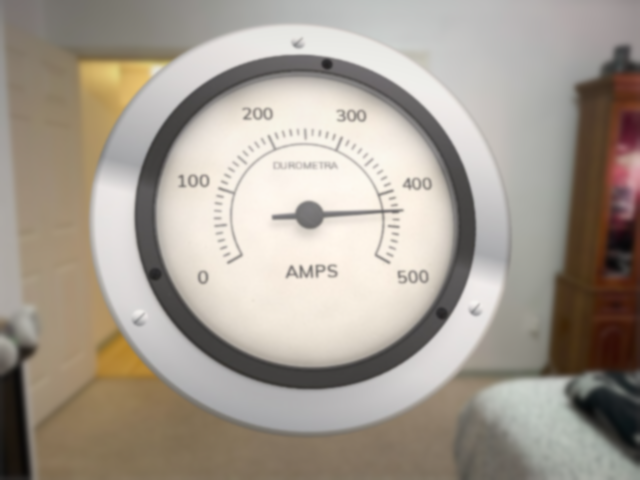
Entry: 430 A
